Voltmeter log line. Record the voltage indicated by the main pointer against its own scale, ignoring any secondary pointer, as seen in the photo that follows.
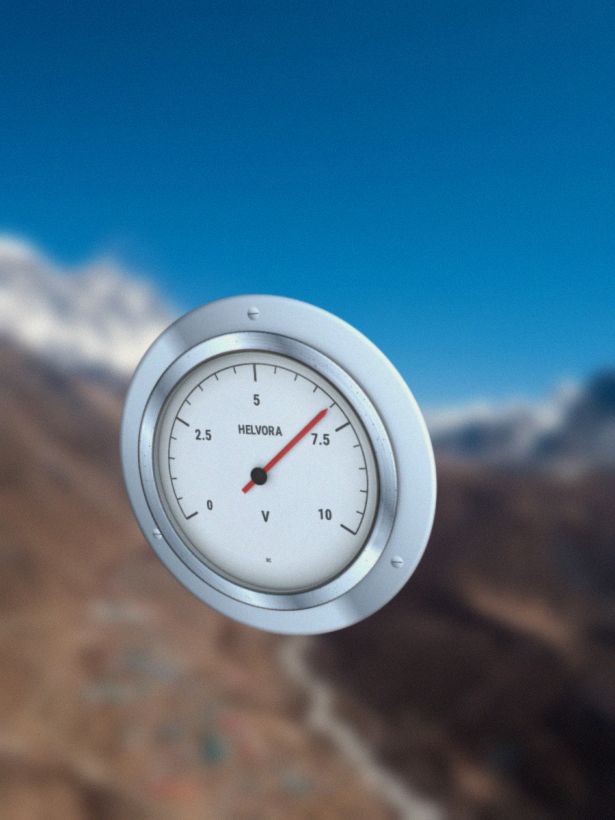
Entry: 7 V
